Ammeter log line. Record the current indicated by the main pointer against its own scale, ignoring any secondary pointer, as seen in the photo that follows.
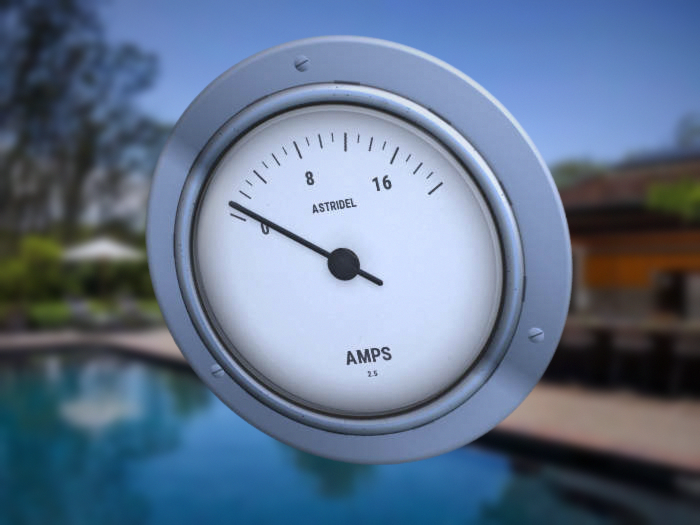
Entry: 1 A
